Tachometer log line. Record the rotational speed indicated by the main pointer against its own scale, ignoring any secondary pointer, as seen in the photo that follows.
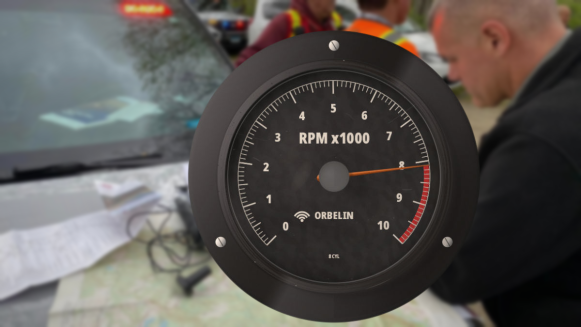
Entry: 8100 rpm
